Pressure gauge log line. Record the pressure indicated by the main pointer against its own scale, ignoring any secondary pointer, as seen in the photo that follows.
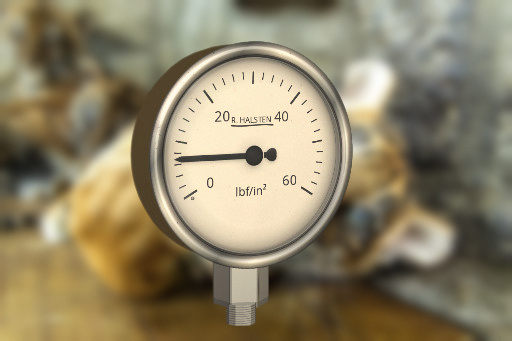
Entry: 7 psi
